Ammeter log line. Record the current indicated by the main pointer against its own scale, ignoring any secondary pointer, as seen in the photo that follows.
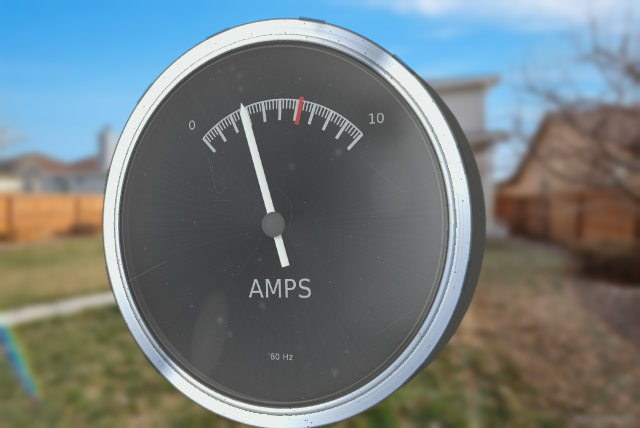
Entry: 3 A
